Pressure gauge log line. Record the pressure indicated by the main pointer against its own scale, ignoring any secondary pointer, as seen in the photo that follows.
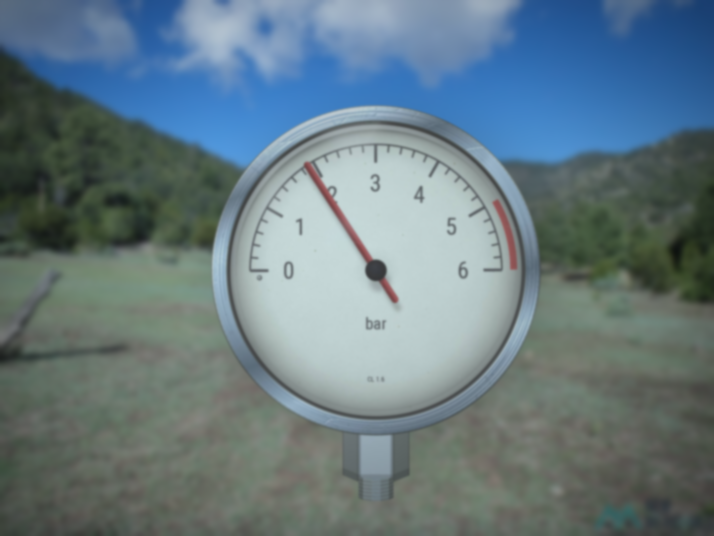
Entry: 1.9 bar
